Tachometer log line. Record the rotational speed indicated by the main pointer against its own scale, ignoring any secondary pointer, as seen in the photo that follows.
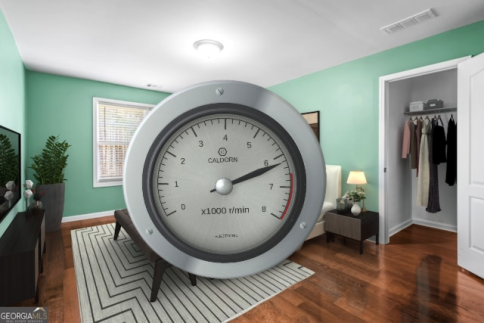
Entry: 6200 rpm
